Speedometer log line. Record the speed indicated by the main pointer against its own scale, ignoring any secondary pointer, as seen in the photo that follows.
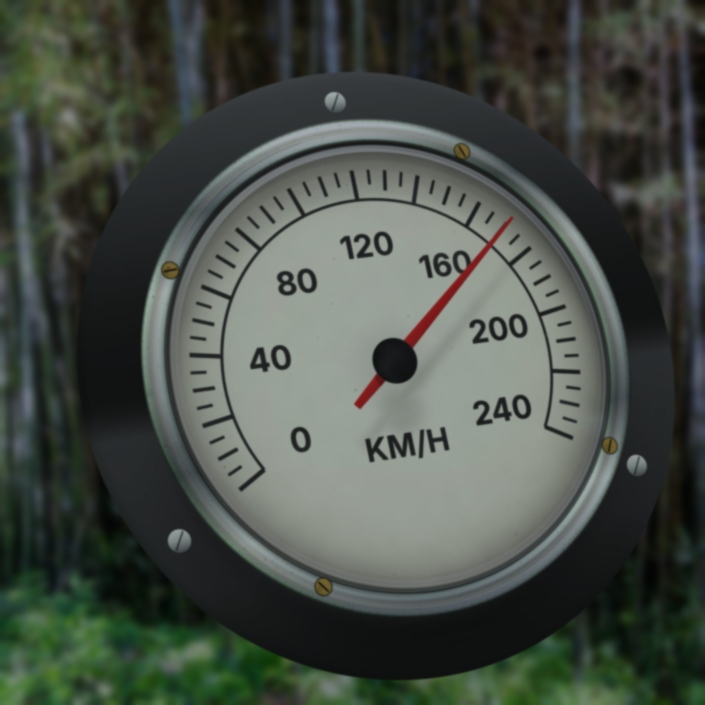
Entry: 170 km/h
